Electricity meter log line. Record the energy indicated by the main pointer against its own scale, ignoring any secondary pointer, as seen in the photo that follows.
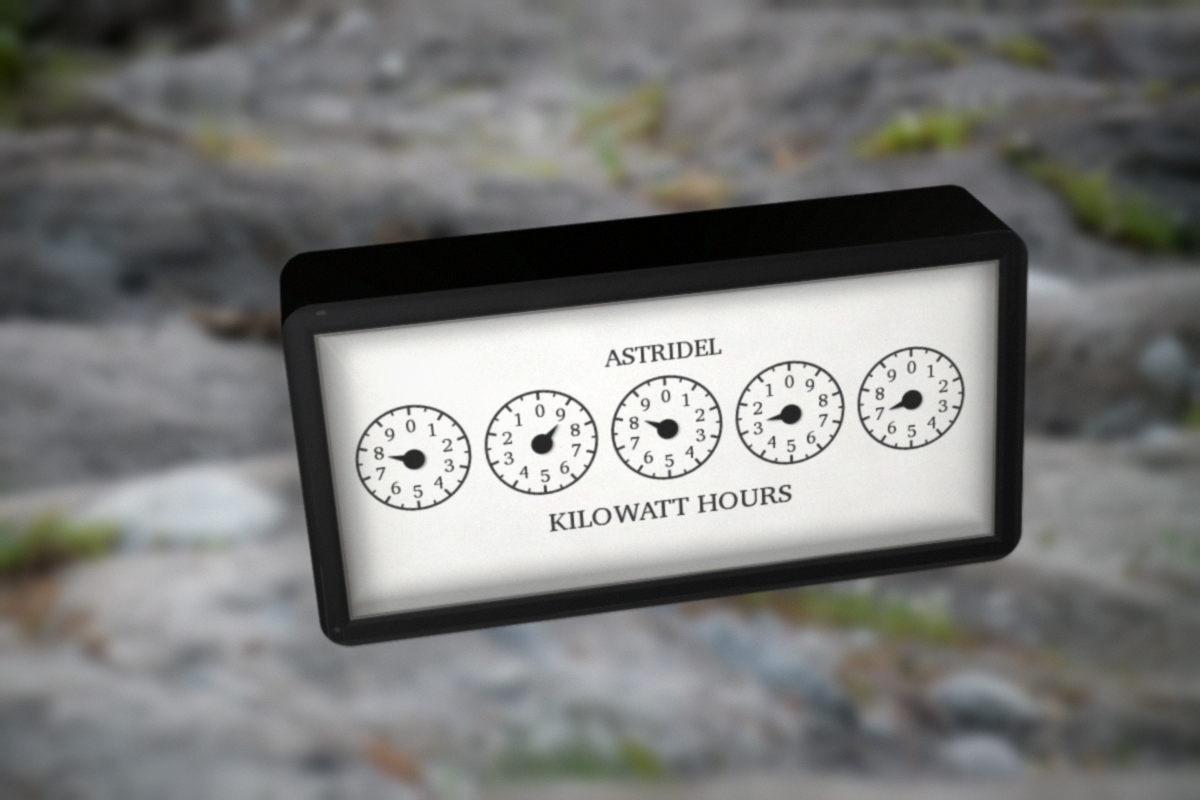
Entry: 78827 kWh
